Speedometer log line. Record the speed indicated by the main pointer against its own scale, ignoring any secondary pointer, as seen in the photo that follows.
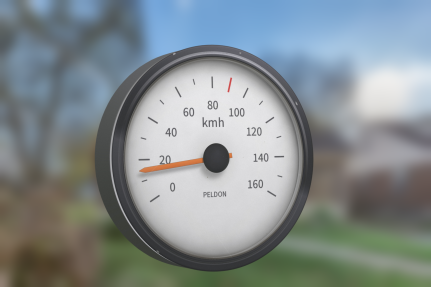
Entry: 15 km/h
